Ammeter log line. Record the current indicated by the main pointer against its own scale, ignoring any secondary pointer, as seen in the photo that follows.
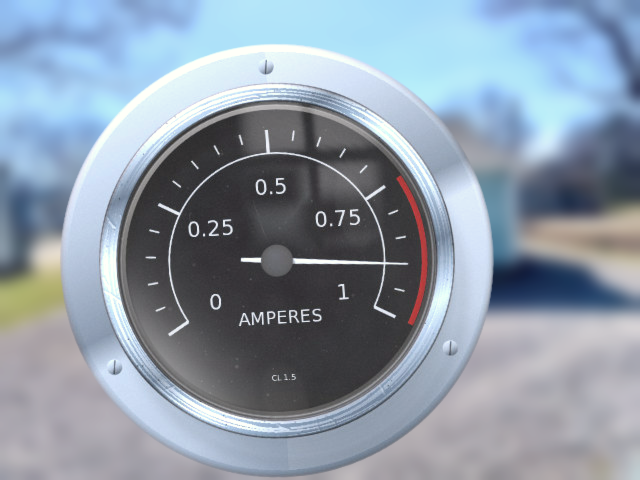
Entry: 0.9 A
